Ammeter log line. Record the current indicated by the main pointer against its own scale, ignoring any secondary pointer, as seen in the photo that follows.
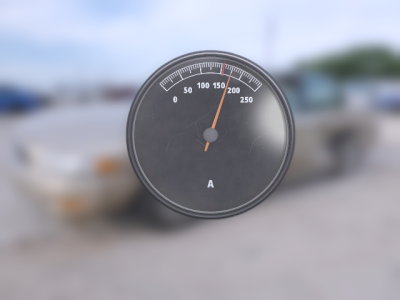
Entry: 175 A
